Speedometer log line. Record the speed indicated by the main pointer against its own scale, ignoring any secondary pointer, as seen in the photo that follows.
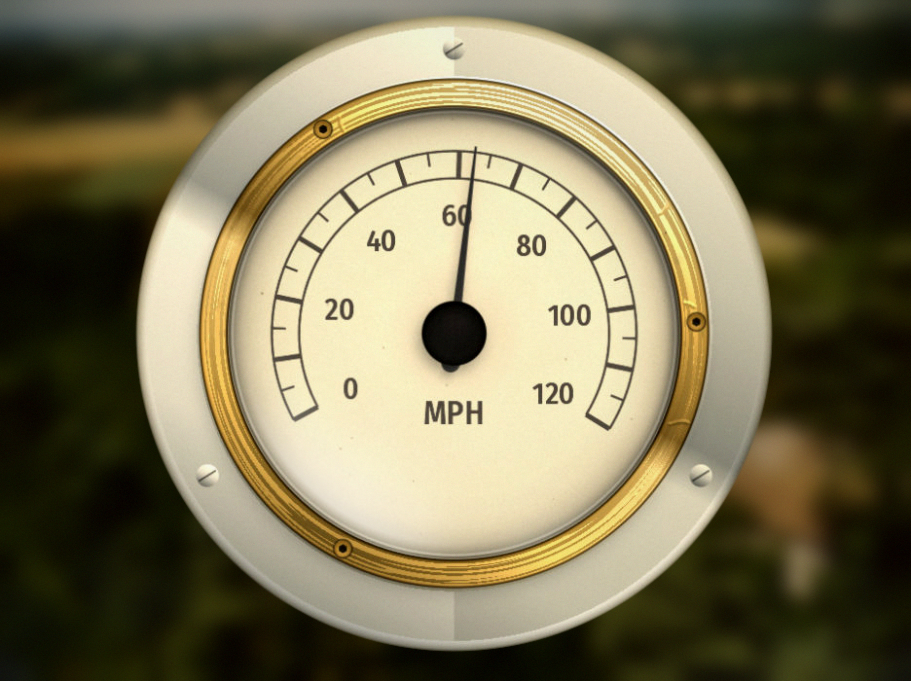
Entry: 62.5 mph
